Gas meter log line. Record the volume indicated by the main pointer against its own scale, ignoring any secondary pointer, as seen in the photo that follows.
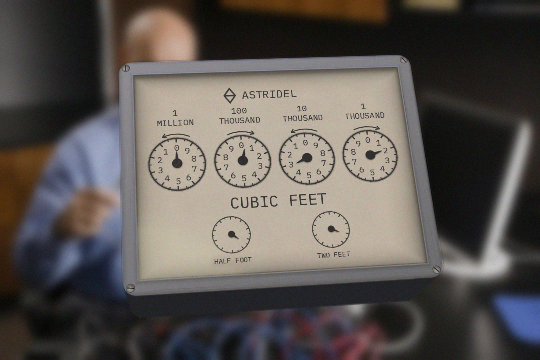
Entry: 3200 ft³
